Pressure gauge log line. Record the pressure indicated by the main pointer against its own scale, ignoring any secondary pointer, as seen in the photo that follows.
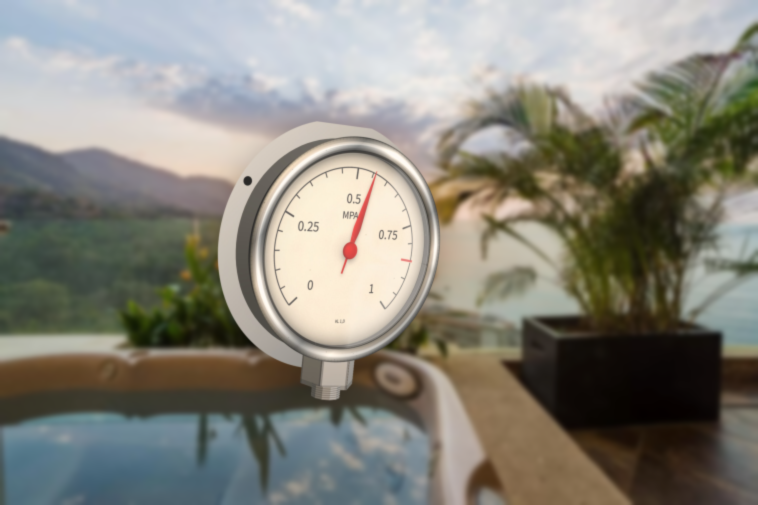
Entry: 0.55 MPa
